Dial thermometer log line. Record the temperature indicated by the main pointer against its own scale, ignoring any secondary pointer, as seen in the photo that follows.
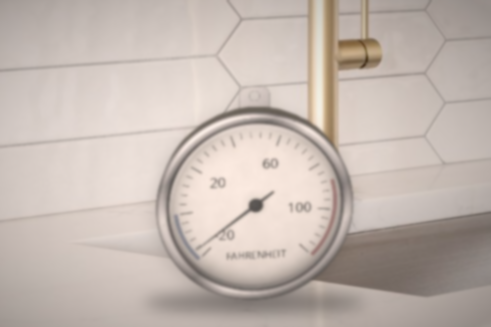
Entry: -16 °F
